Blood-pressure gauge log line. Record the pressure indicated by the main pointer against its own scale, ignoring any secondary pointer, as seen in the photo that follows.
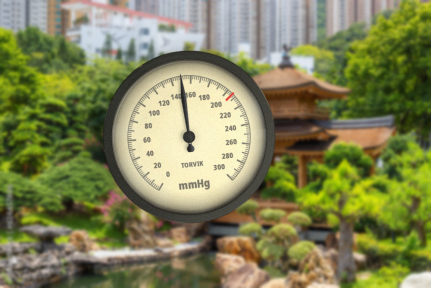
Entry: 150 mmHg
